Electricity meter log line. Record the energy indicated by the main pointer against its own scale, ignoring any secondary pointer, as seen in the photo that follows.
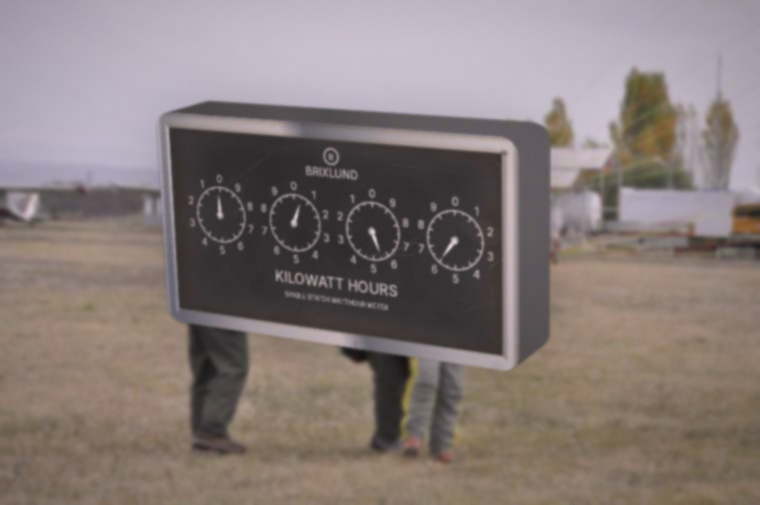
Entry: 56 kWh
